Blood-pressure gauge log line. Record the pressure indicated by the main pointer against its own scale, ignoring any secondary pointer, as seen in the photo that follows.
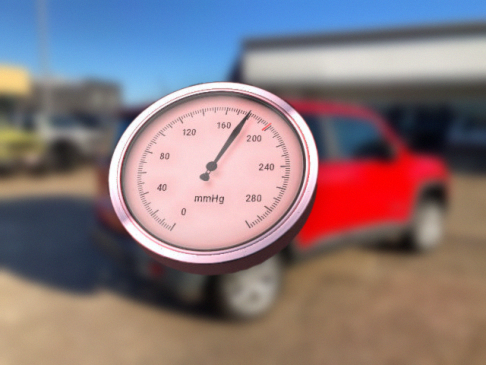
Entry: 180 mmHg
